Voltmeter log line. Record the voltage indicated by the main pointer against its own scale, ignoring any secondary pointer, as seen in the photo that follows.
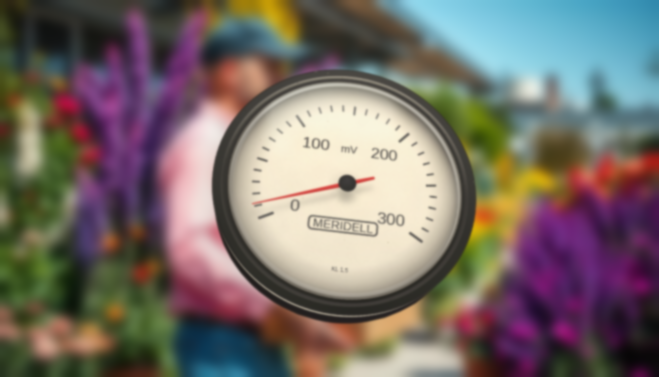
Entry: 10 mV
